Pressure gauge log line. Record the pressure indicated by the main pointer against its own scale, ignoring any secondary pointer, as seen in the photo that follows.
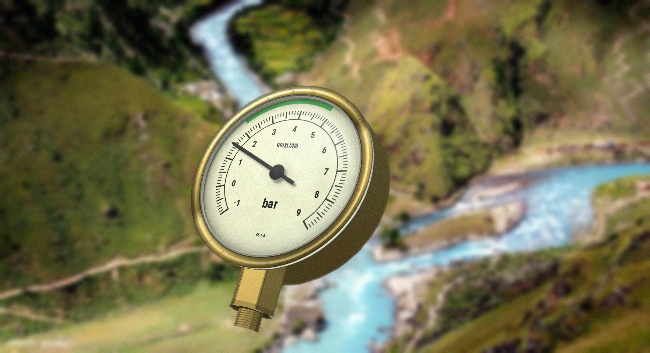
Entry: 1.5 bar
